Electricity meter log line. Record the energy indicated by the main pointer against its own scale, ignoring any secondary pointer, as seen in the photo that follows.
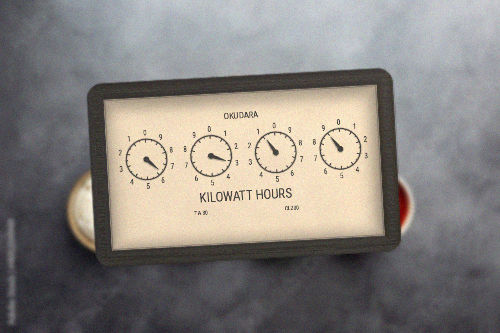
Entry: 6309 kWh
